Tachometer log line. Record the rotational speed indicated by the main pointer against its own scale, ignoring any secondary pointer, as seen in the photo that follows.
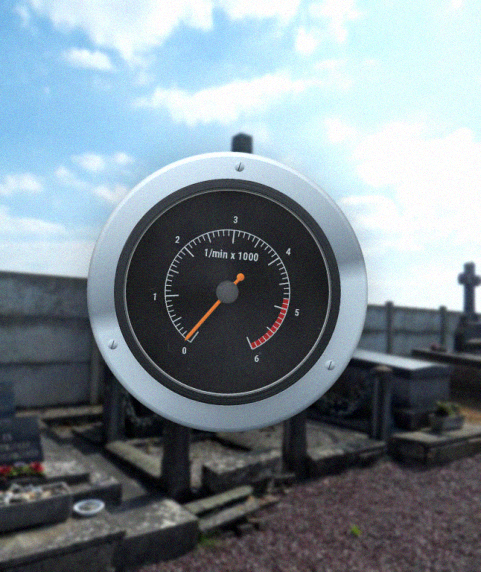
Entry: 100 rpm
